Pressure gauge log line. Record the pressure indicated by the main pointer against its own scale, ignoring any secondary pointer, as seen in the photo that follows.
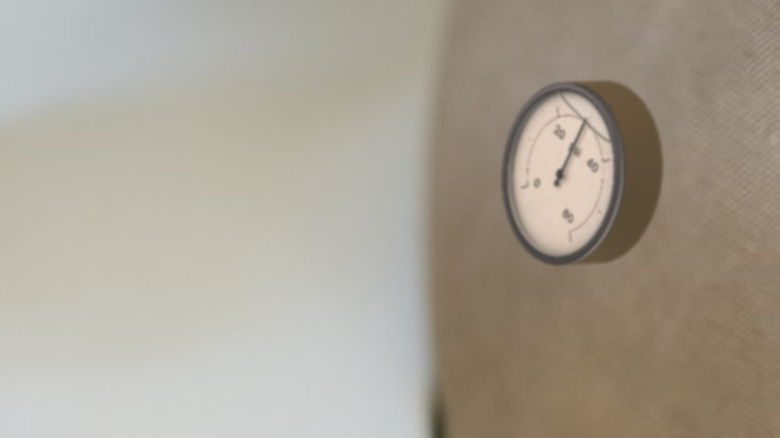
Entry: 30 psi
